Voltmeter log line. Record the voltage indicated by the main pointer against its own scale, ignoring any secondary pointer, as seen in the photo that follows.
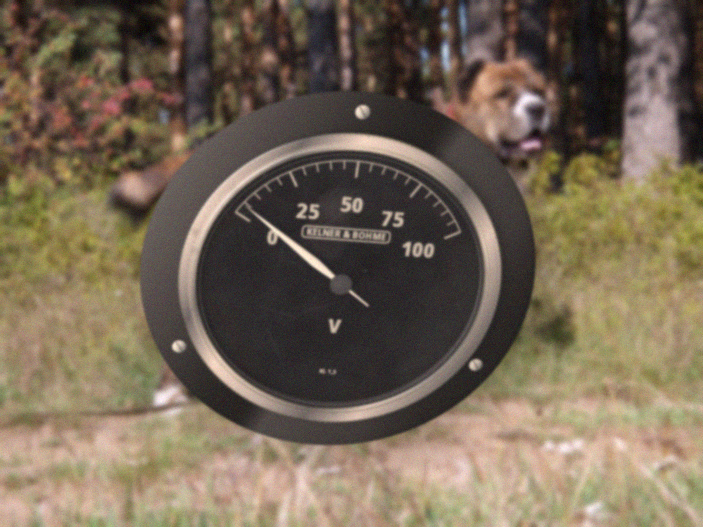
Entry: 5 V
